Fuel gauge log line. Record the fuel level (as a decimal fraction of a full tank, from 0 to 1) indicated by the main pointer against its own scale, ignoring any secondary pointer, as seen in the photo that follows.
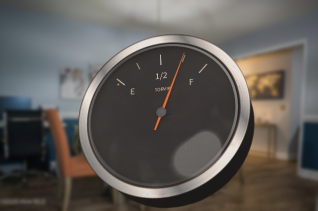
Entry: 0.75
